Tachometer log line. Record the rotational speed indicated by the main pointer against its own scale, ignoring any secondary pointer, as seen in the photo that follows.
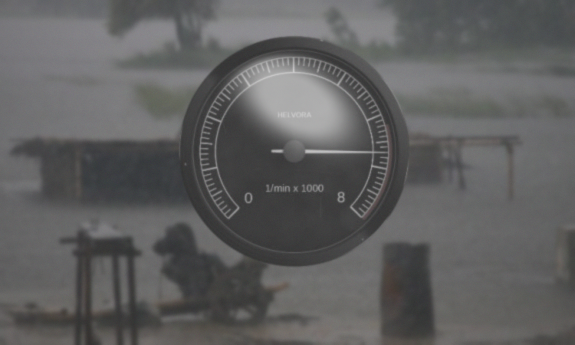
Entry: 6700 rpm
